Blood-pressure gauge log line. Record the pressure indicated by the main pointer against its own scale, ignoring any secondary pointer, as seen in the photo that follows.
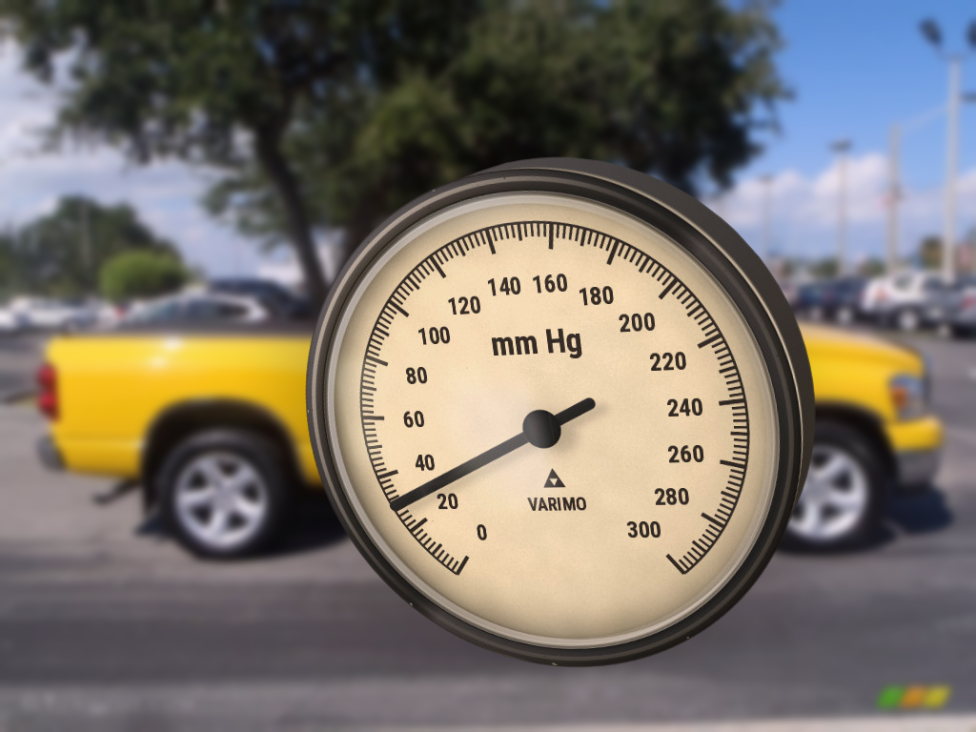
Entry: 30 mmHg
